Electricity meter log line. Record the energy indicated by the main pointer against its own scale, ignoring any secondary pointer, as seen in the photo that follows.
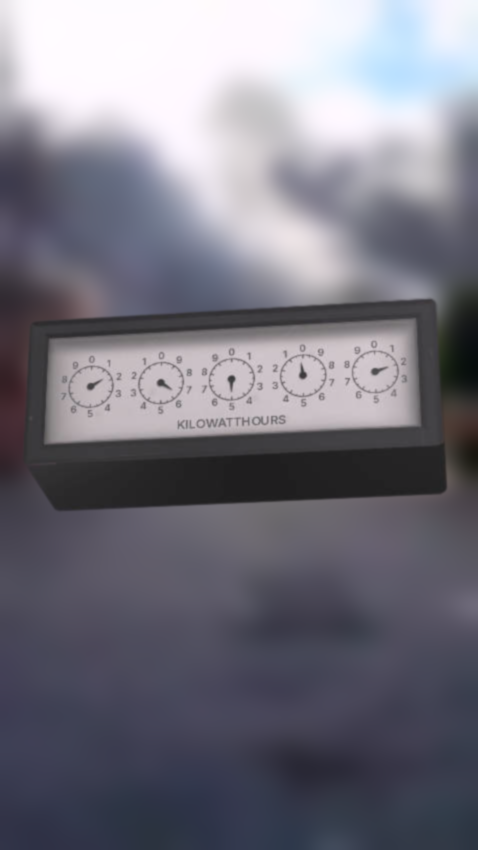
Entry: 16502 kWh
